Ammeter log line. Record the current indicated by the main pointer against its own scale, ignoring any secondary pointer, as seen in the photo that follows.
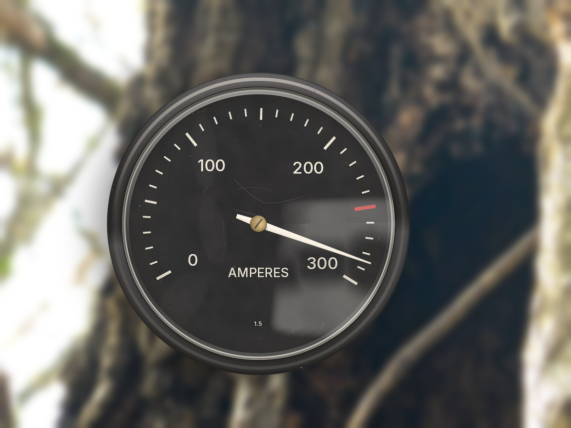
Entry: 285 A
